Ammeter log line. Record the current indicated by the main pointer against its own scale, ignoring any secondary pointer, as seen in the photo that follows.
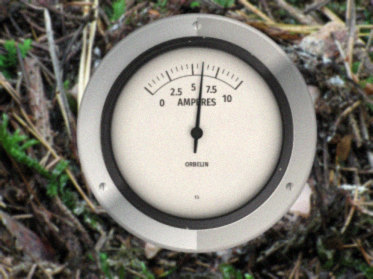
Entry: 6 A
